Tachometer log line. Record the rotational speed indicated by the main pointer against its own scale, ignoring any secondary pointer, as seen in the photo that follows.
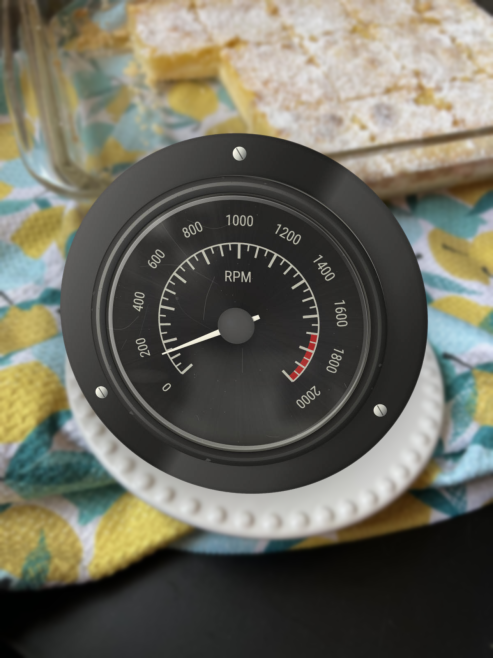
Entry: 150 rpm
